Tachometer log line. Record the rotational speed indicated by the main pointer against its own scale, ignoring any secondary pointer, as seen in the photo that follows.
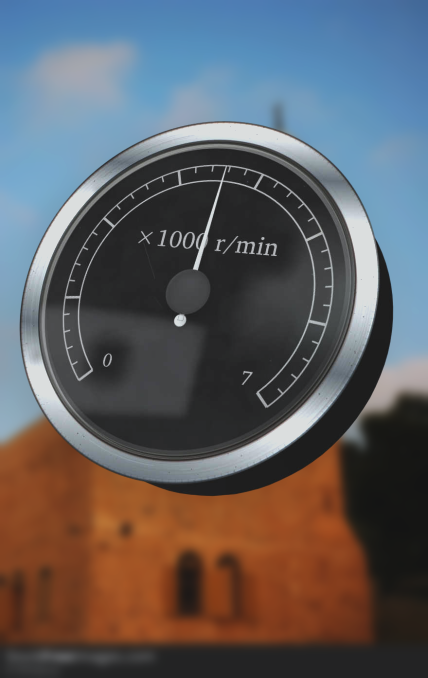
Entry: 3600 rpm
